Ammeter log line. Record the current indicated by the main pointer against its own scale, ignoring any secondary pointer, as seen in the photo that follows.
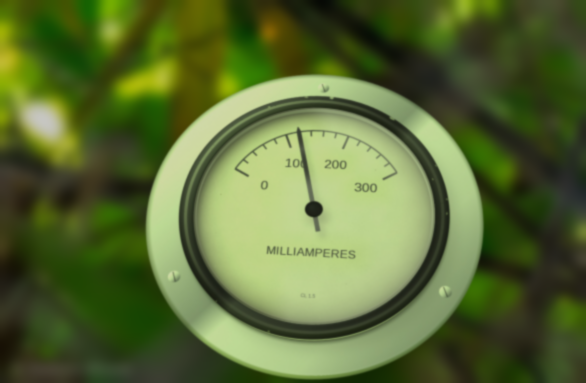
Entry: 120 mA
